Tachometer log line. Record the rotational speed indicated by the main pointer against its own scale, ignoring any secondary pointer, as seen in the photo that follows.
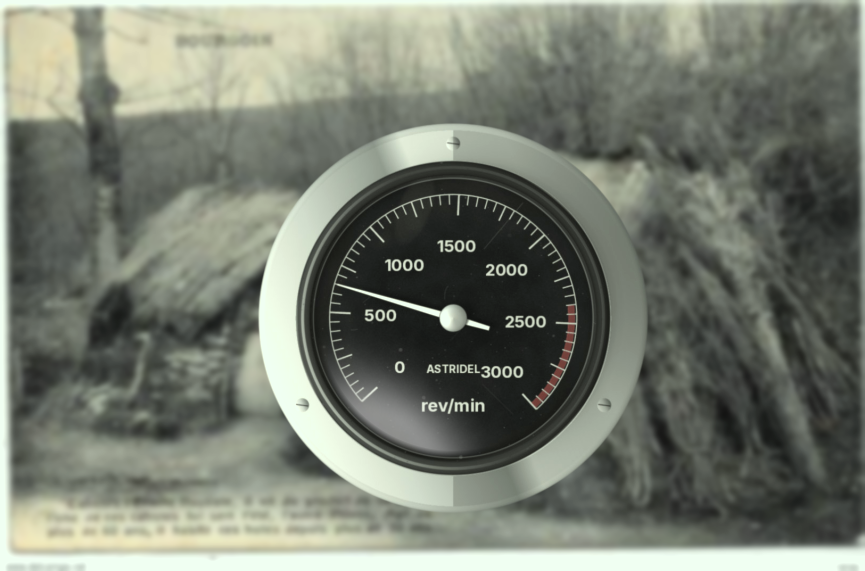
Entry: 650 rpm
